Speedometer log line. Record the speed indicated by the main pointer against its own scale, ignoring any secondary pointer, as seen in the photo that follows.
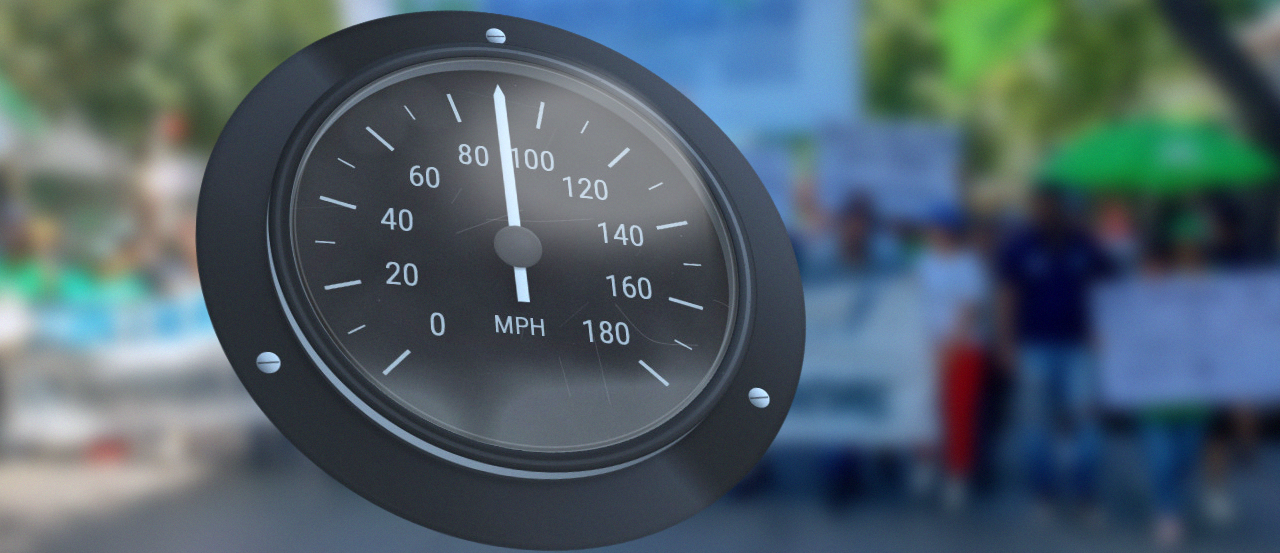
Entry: 90 mph
